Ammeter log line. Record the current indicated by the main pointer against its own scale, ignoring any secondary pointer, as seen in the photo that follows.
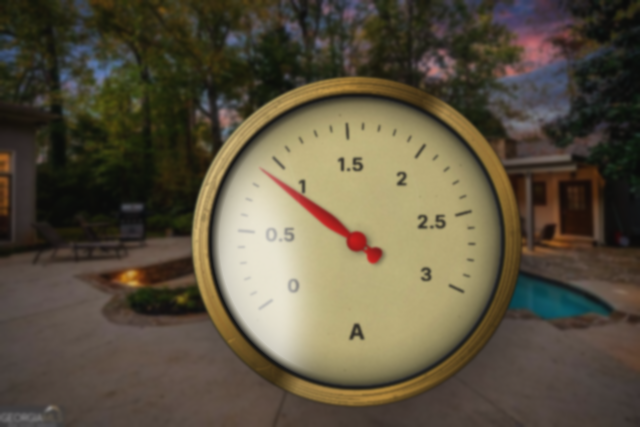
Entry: 0.9 A
